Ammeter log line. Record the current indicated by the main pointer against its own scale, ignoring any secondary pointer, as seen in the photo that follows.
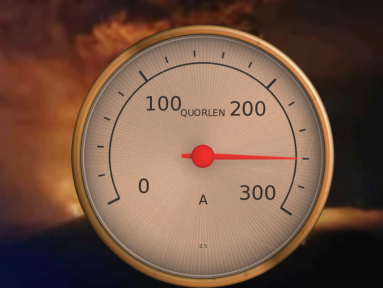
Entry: 260 A
